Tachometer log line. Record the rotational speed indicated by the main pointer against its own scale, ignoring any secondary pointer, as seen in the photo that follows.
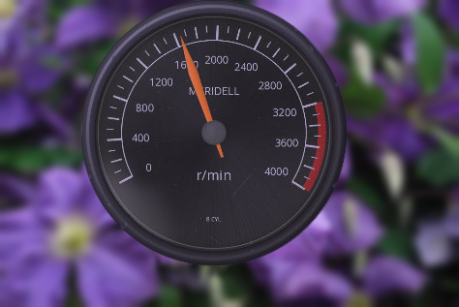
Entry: 1650 rpm
